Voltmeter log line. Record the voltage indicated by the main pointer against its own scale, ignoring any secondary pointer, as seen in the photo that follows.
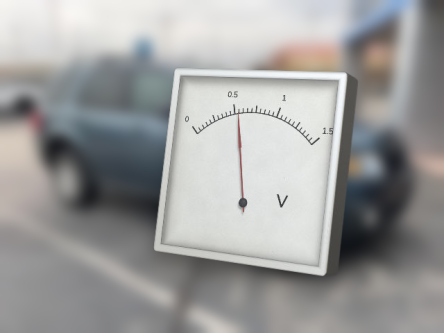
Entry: 0.55 V
